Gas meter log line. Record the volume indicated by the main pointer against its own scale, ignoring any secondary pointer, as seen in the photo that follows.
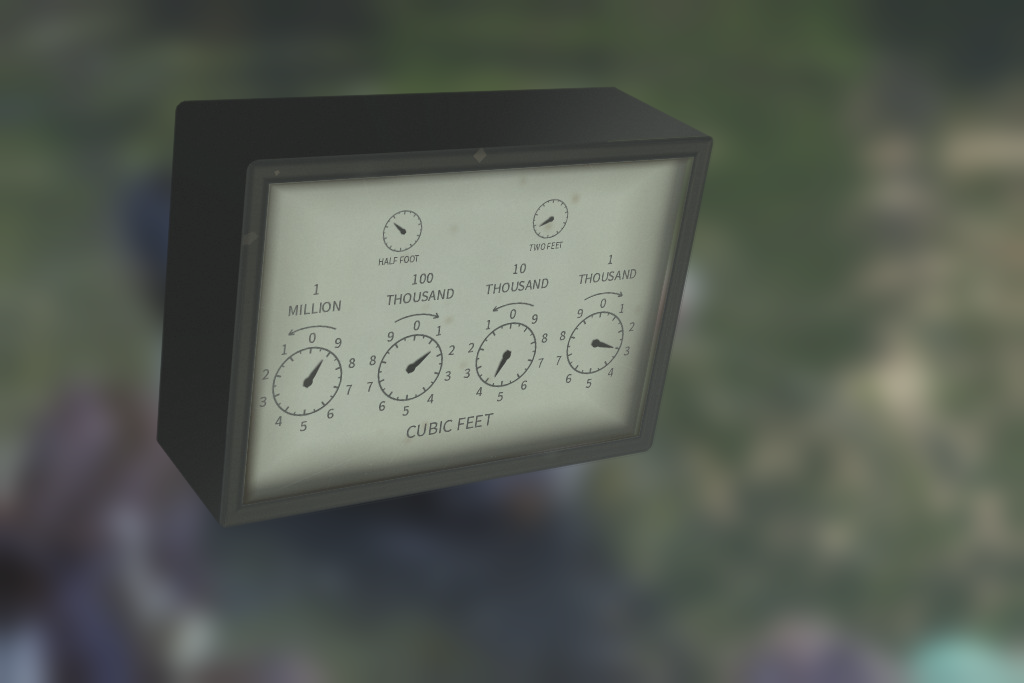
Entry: 914300 ft³
